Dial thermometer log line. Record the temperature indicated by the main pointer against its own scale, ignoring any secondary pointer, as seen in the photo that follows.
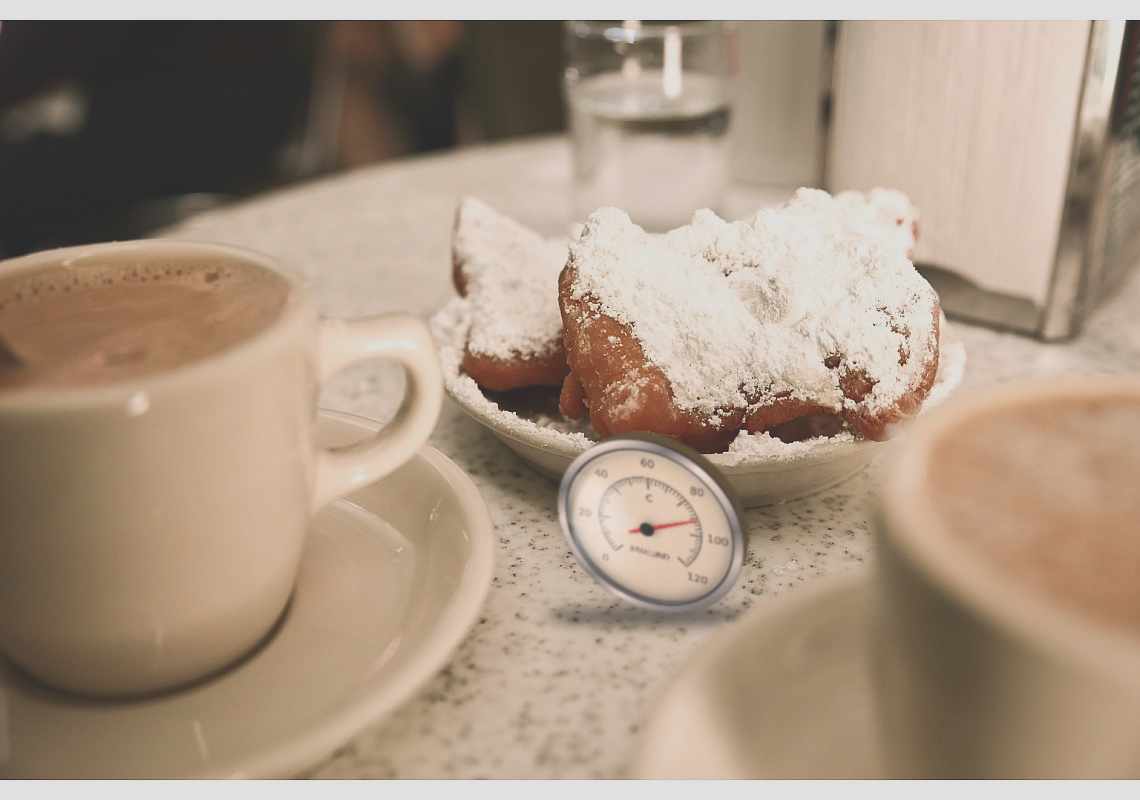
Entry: 90 °C
